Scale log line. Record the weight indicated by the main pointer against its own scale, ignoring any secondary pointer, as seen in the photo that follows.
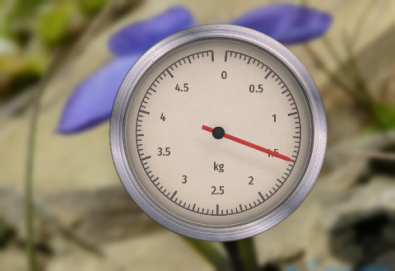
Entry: 1.5 kg
